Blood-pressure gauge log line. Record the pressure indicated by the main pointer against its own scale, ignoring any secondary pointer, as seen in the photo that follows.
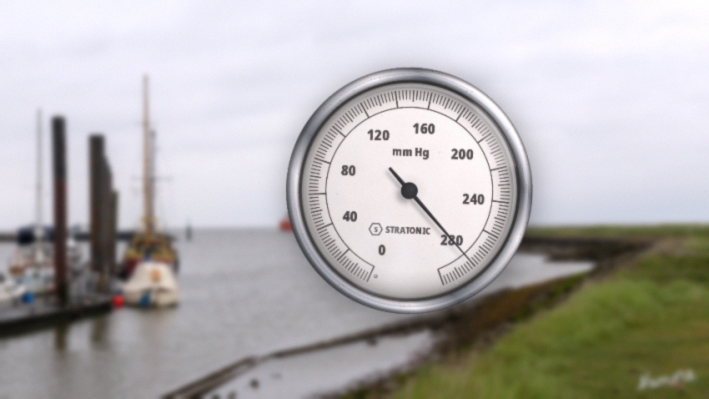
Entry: 280 mmHg
